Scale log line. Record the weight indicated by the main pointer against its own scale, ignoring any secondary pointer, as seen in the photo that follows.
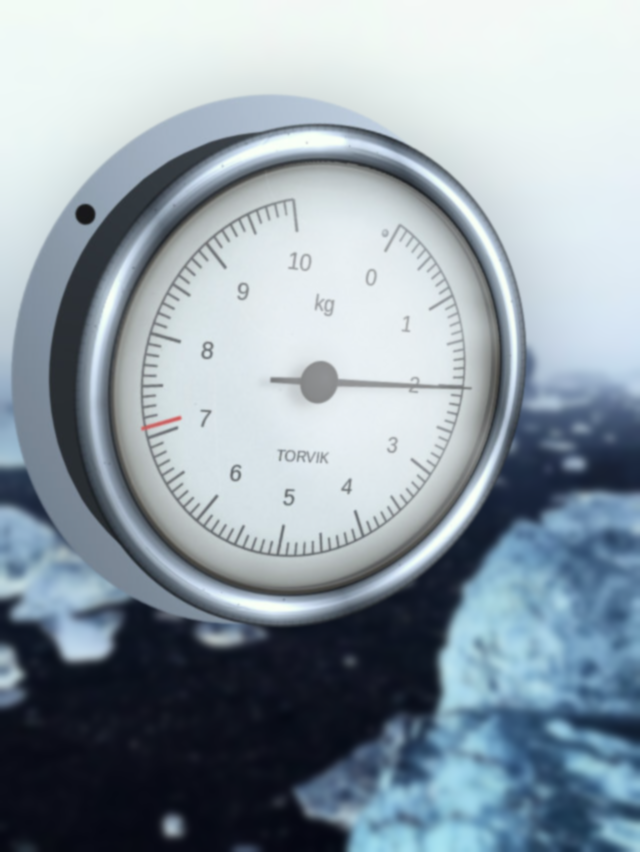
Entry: 2 kg
